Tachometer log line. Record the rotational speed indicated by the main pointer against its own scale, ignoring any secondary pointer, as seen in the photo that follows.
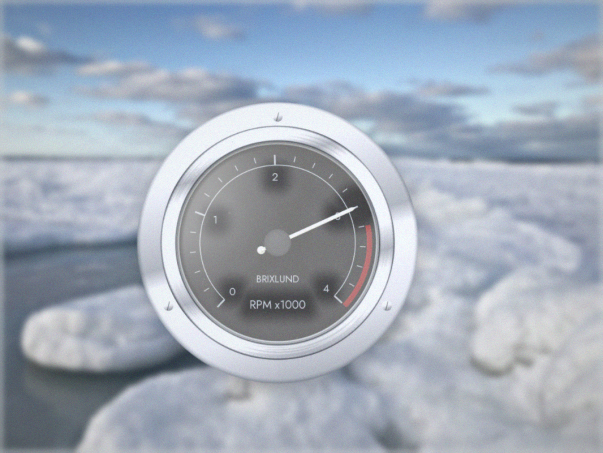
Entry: 3000 rpm
